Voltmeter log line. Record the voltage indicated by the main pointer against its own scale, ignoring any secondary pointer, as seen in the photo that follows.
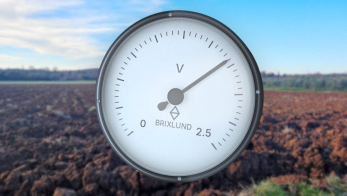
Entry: 1.7 V
